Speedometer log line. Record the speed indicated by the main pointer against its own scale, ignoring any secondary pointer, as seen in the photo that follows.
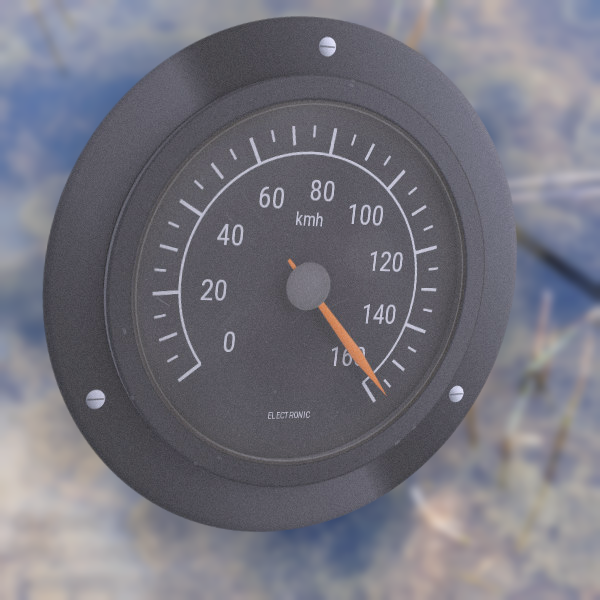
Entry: 157.5 km/h
